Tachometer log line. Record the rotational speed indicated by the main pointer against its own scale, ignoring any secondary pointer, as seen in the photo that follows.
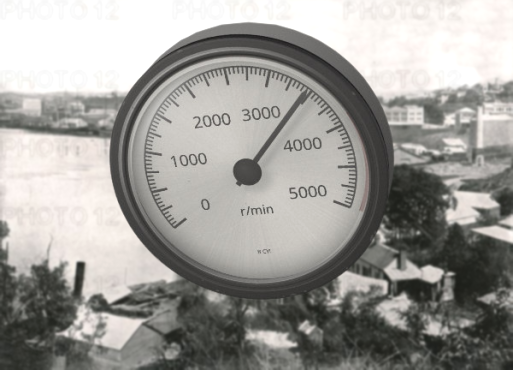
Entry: 3450 rpm
